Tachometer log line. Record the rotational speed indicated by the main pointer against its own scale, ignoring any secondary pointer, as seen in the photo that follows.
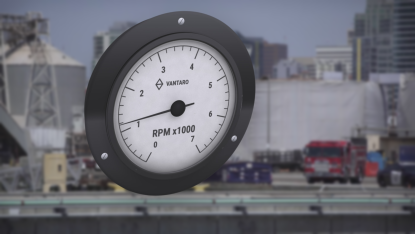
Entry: 1200 rpm
